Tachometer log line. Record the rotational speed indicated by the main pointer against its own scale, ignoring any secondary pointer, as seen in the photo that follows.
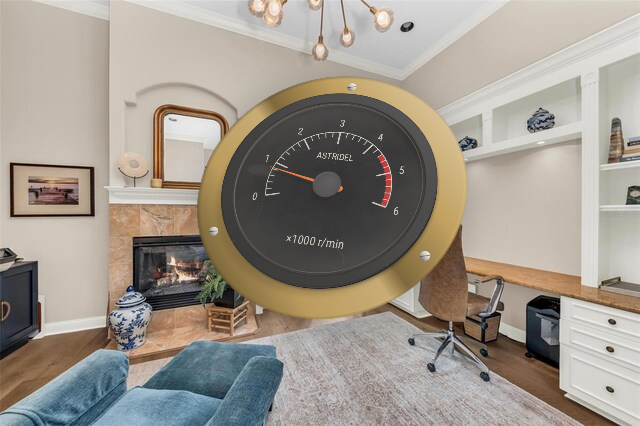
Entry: 800 rpm
